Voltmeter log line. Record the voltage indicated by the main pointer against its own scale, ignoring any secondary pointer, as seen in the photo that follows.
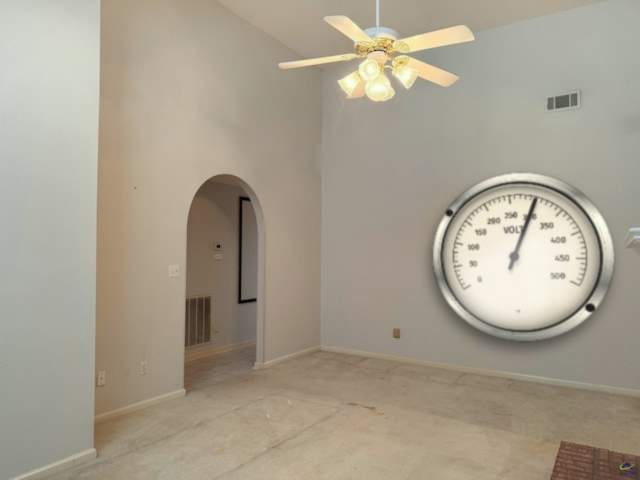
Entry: 300 V
